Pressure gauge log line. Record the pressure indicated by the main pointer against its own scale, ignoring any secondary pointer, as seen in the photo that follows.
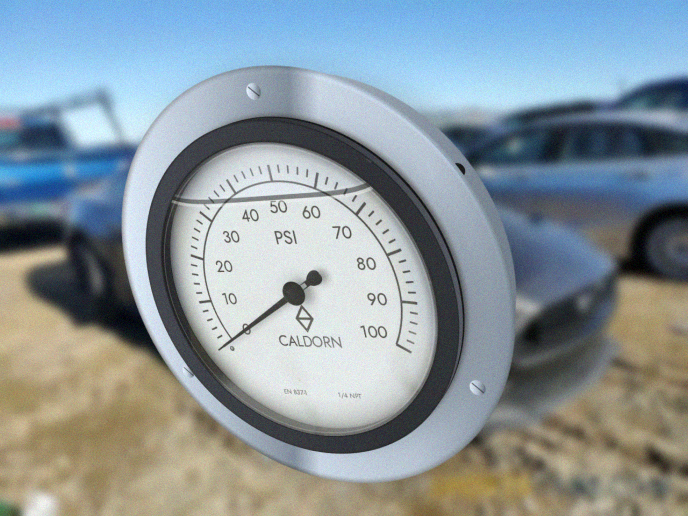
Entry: 0 psi
